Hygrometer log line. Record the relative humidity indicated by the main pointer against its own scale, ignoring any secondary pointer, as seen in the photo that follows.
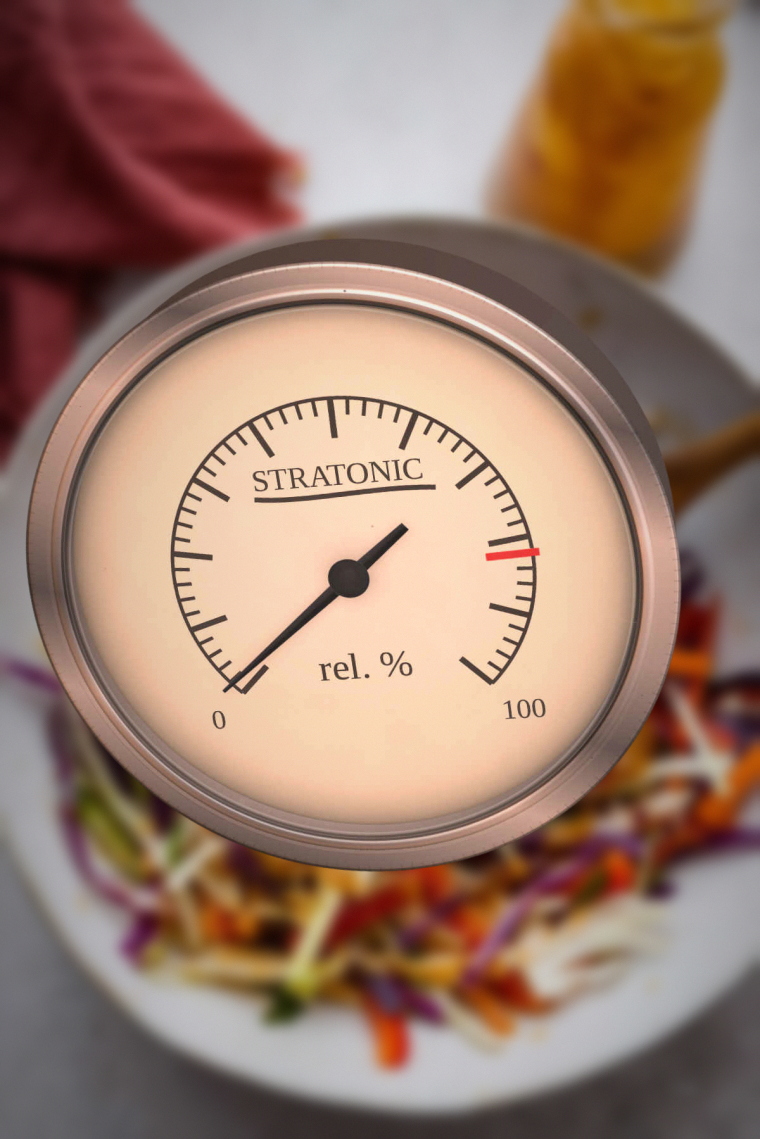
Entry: 2 %
